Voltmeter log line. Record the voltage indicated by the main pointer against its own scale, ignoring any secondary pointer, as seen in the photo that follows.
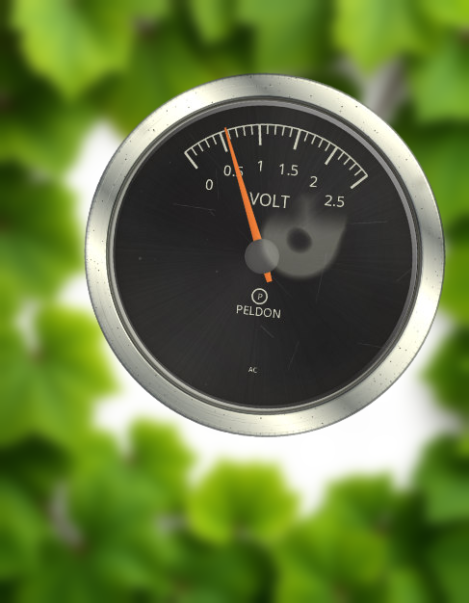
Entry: 0.6 V
